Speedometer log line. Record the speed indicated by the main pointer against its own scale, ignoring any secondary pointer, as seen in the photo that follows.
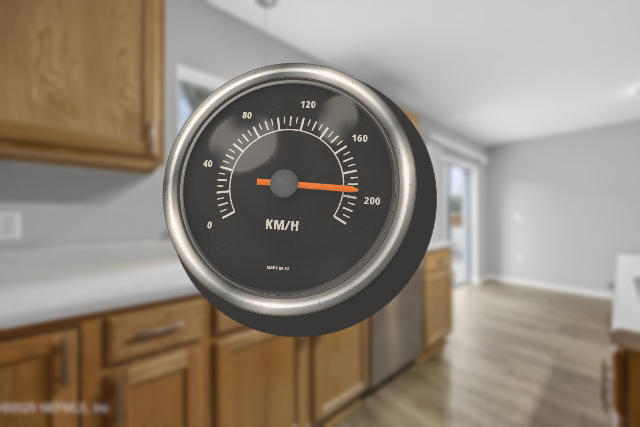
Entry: 195 km/h
